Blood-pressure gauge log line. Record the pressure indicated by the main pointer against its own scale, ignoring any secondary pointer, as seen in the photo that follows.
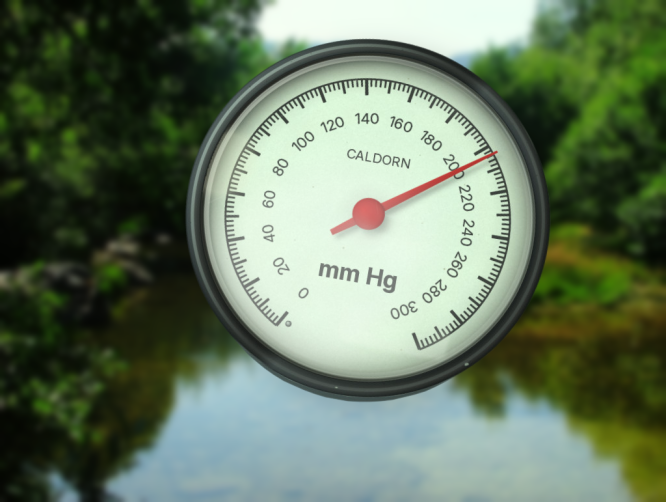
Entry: 204 mmHg
